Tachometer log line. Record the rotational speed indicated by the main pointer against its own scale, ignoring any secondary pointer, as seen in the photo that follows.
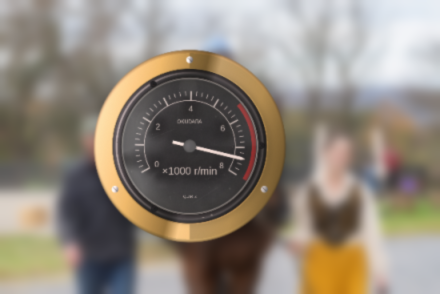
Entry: 7400 rpm
